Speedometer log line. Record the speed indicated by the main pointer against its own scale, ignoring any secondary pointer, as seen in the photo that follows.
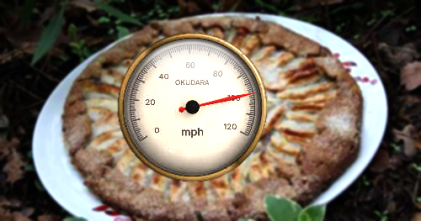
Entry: 100 mph
